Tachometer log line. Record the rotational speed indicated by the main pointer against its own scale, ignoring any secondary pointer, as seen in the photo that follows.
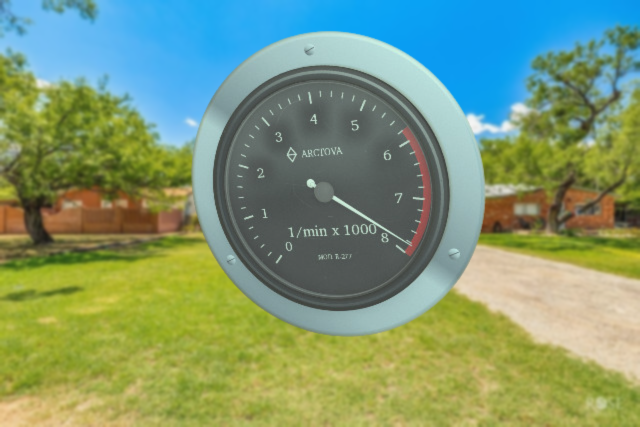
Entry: 7800 rpm
